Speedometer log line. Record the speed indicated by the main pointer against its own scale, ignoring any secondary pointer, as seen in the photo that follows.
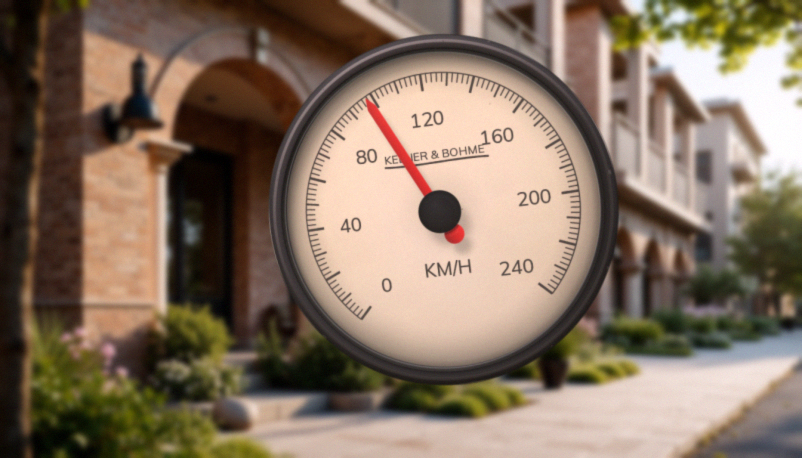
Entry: 98 km/h
